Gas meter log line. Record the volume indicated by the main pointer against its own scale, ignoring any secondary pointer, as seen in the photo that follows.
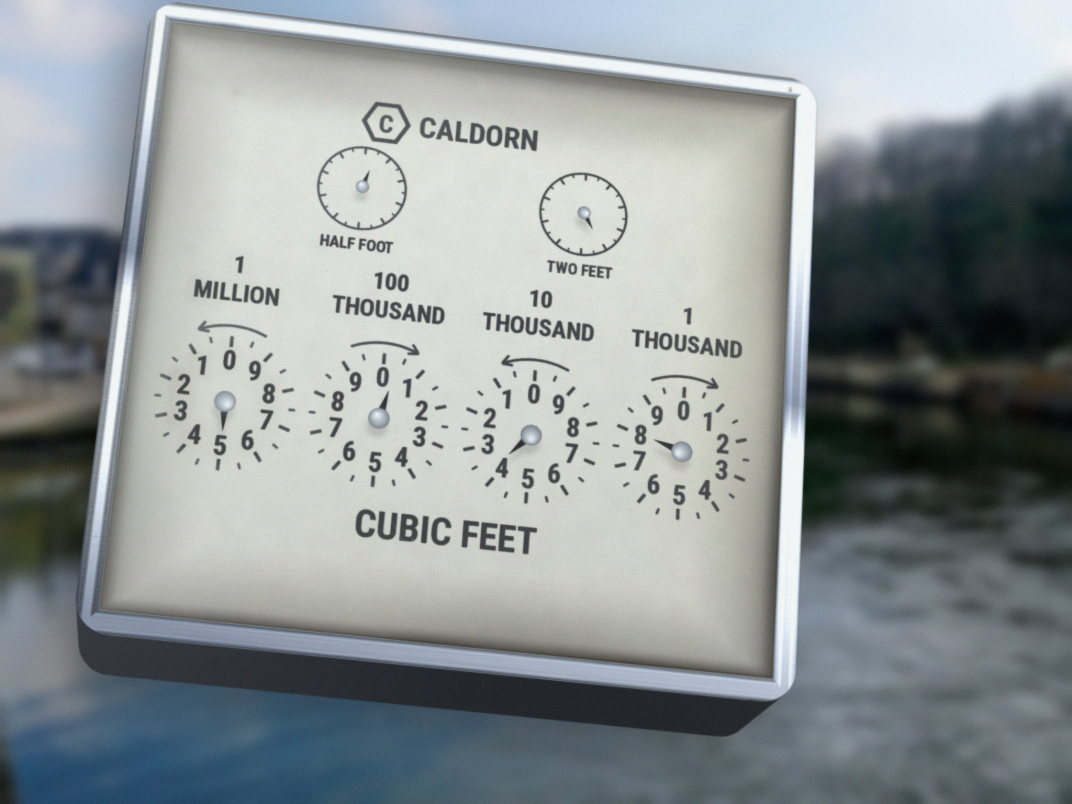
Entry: 503800 ft³
